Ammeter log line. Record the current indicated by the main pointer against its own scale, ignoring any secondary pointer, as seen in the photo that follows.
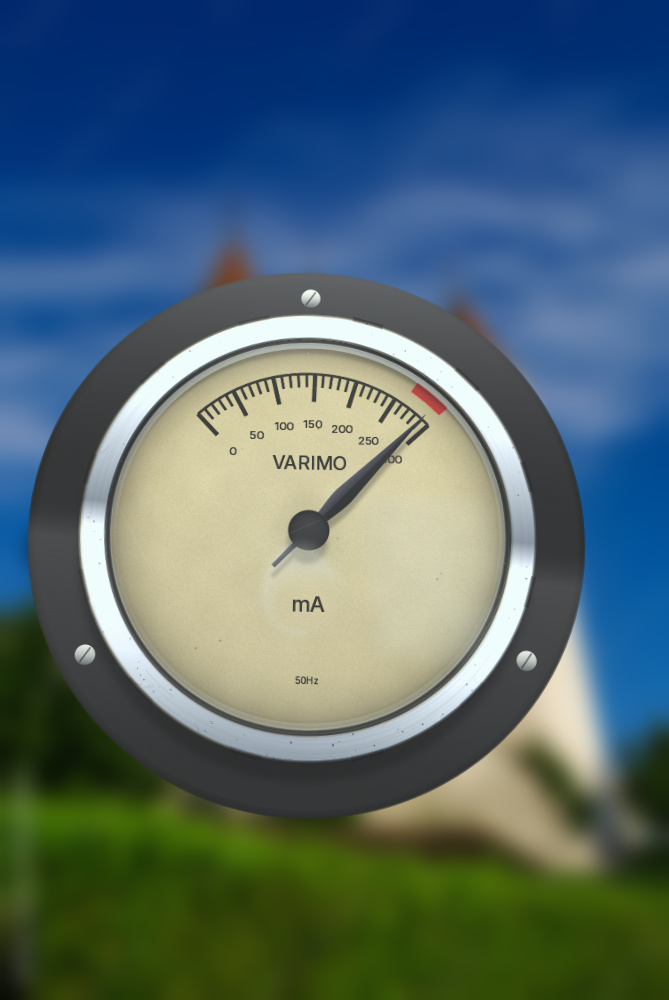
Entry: 290 mA
